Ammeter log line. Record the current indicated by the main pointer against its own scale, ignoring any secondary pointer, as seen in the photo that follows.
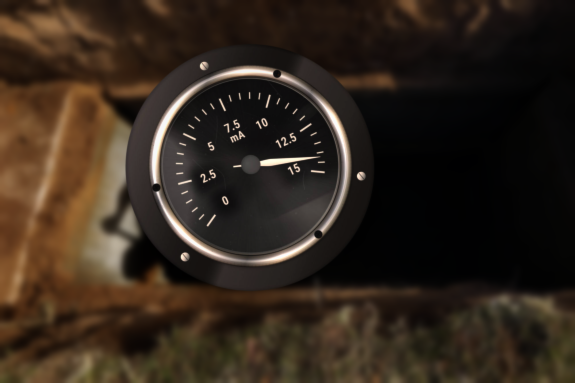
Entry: 14.25 mA
